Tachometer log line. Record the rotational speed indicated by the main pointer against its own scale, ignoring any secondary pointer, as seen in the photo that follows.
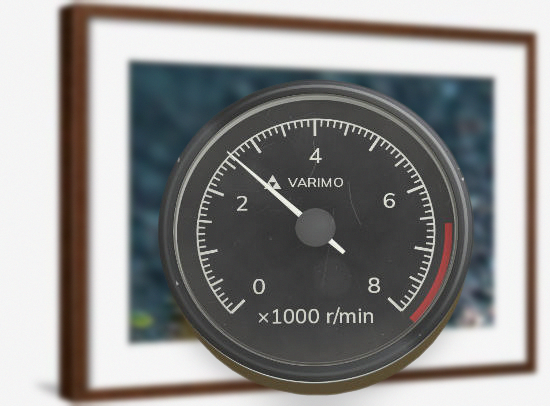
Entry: 2600 rpm
